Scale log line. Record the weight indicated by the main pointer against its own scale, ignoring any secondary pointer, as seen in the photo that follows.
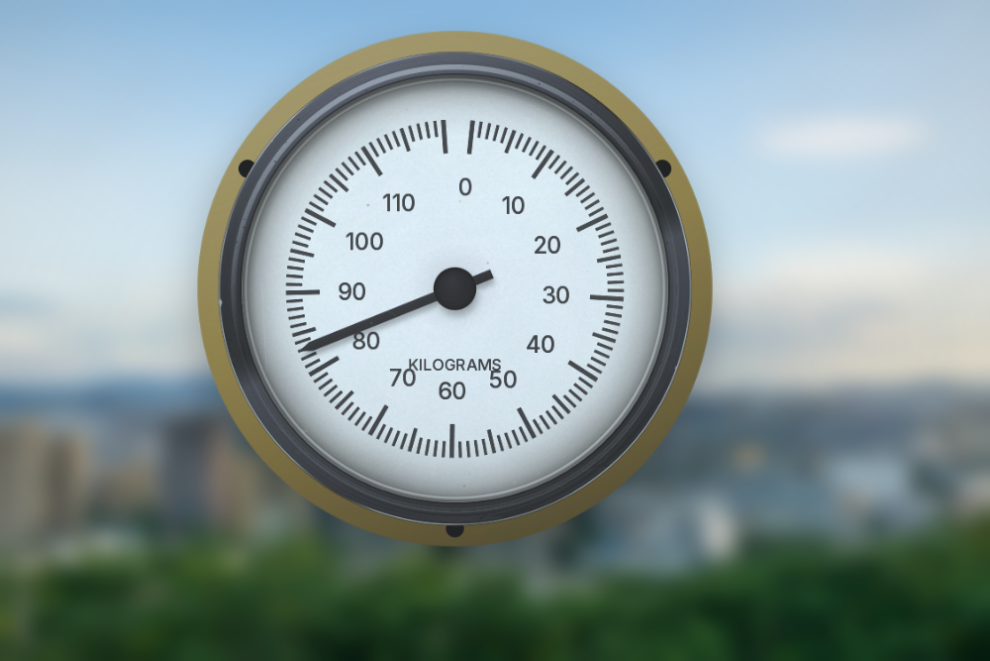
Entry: 83 kg
